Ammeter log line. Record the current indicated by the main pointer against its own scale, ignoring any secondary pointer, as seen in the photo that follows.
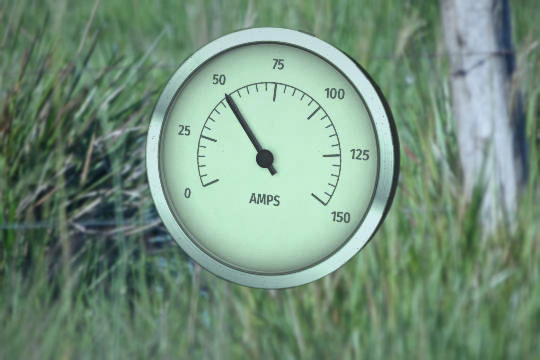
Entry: 50 A
